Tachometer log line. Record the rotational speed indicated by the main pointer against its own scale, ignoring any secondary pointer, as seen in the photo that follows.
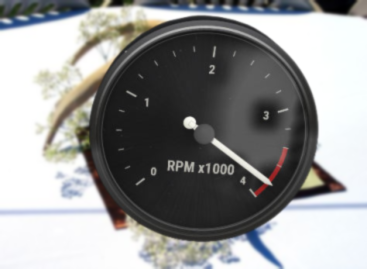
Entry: 3800 rpm
